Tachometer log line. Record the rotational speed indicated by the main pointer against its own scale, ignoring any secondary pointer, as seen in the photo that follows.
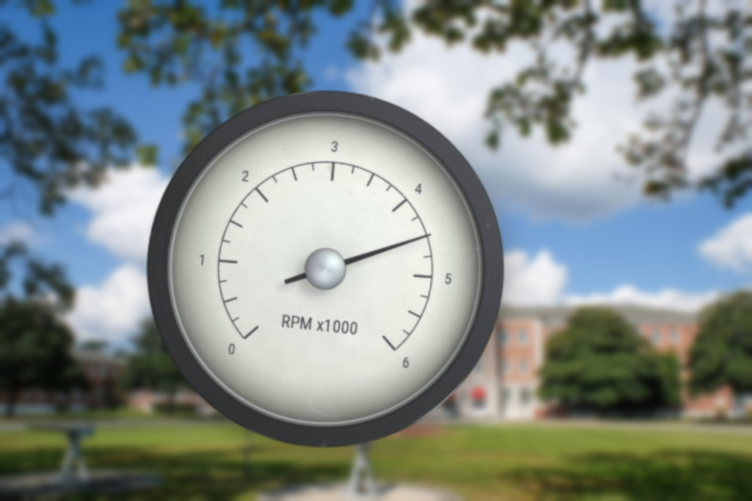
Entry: 4500 rpm
